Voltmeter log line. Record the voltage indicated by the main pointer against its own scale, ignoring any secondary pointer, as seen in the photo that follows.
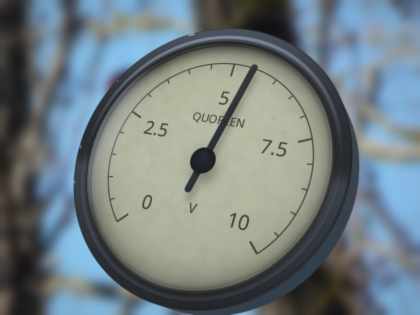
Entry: 5.5 V
